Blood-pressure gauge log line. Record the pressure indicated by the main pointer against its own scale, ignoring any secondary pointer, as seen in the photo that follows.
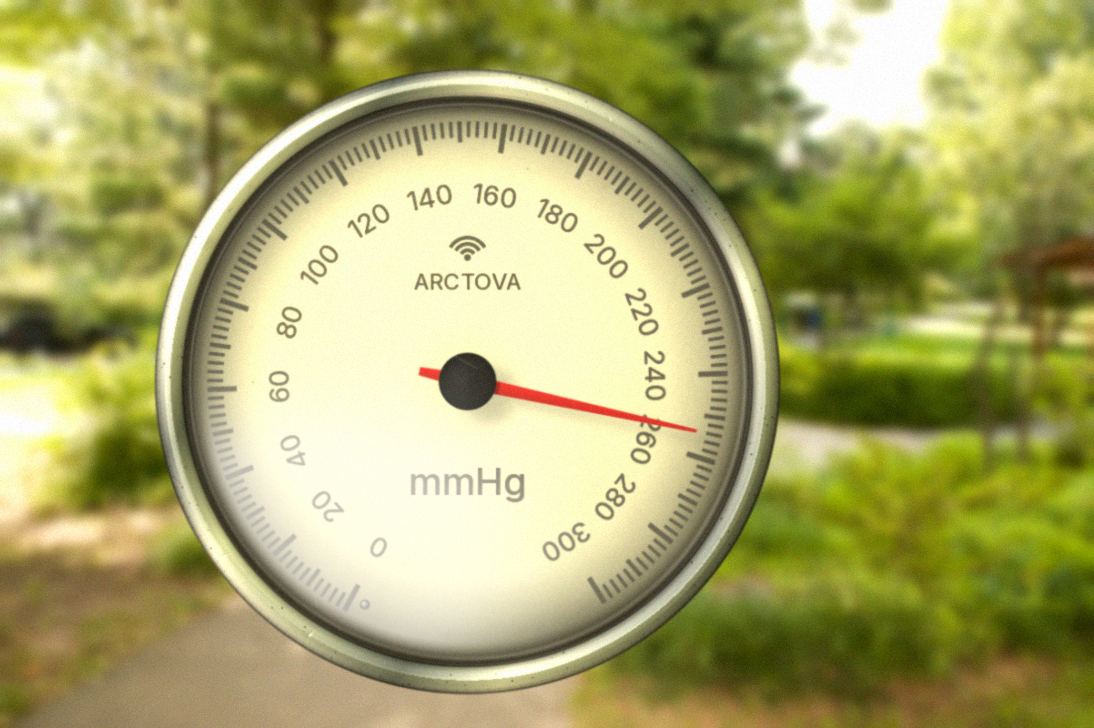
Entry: 254 mmHg
